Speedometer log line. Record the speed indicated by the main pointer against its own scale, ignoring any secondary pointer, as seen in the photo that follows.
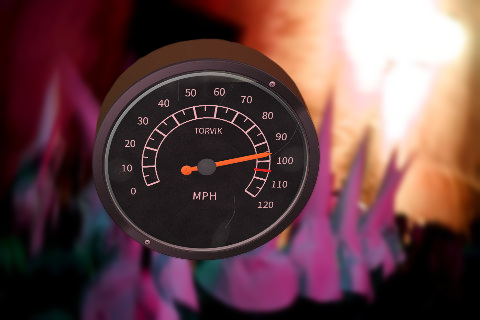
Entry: 95 mph
